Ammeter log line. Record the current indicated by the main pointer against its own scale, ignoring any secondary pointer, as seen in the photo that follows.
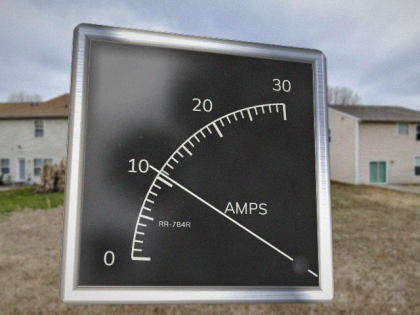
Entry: 10.5 A
